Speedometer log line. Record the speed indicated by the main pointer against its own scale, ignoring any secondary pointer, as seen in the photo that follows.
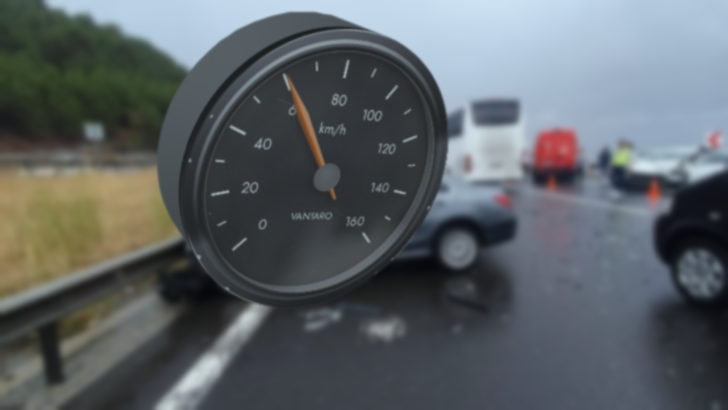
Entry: 60 km/h
